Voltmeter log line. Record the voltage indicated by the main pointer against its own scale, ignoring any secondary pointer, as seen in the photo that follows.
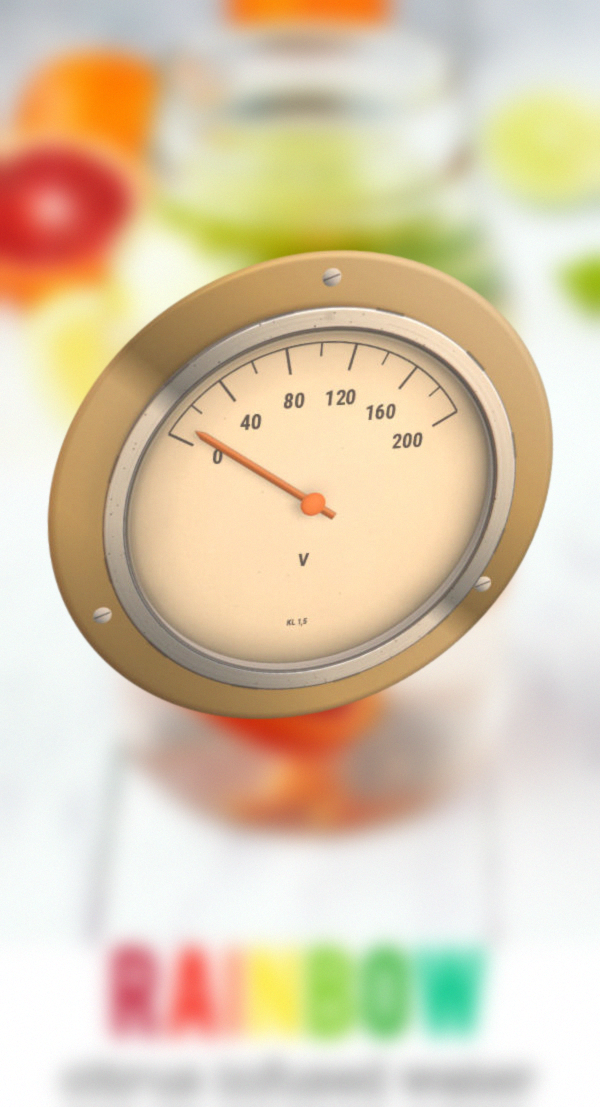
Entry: 10 V
